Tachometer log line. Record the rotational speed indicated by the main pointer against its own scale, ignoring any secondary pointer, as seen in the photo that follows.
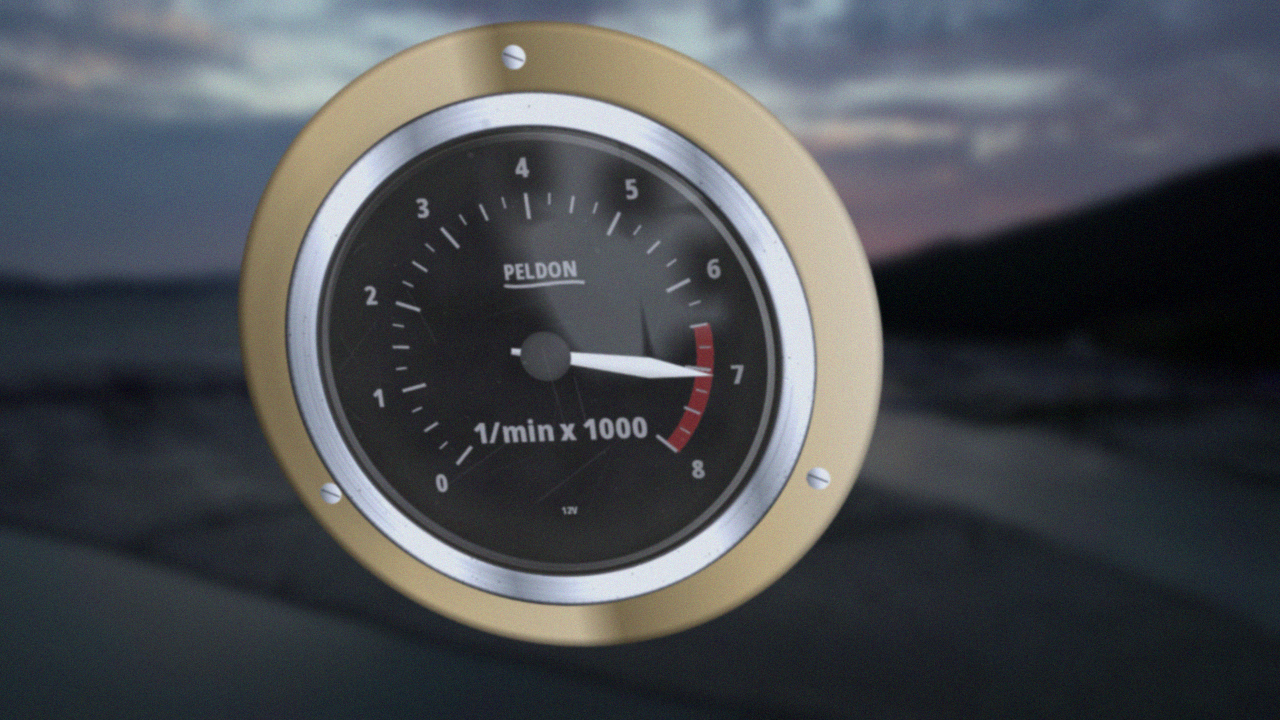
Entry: 7000 rpm
